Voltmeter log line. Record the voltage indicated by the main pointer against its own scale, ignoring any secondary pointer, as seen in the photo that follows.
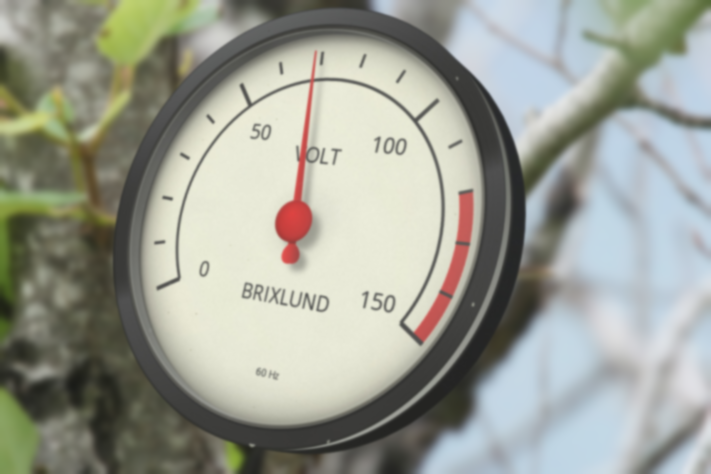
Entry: 70 V
